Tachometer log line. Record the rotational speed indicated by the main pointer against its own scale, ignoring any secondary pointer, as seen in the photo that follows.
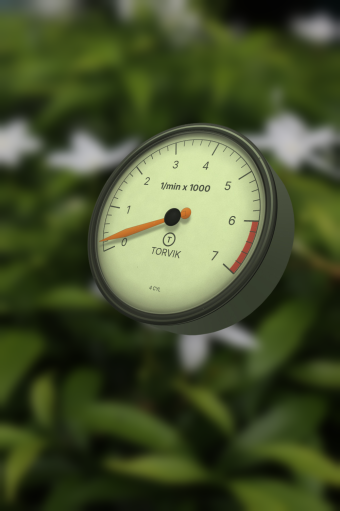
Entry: 200 rpm
